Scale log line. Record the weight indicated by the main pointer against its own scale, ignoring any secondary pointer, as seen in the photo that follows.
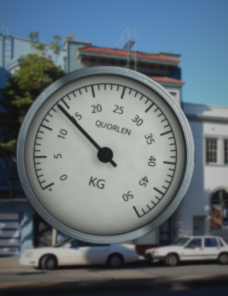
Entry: 14 kg
